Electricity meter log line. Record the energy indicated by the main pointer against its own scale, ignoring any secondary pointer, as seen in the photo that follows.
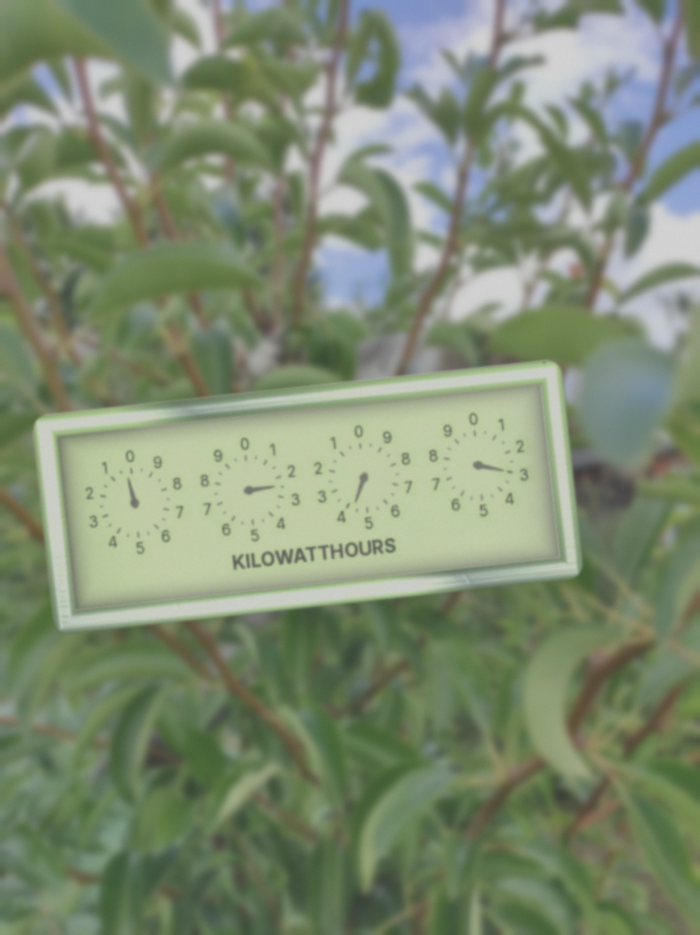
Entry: 243 kWh
